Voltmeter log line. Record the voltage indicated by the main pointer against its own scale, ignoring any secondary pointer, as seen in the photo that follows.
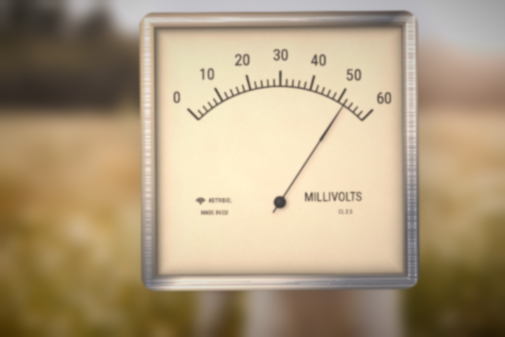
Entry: 52 mV
